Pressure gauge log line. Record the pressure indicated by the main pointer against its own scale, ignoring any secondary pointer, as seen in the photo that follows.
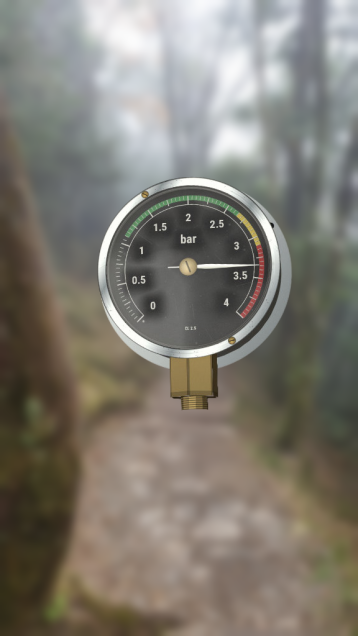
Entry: 3.35 bar
